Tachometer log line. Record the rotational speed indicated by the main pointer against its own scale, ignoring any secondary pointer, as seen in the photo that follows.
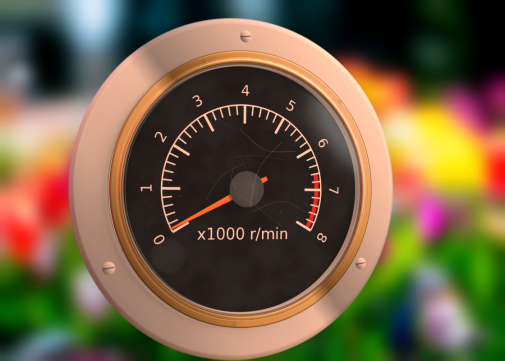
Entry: 100 rpm
